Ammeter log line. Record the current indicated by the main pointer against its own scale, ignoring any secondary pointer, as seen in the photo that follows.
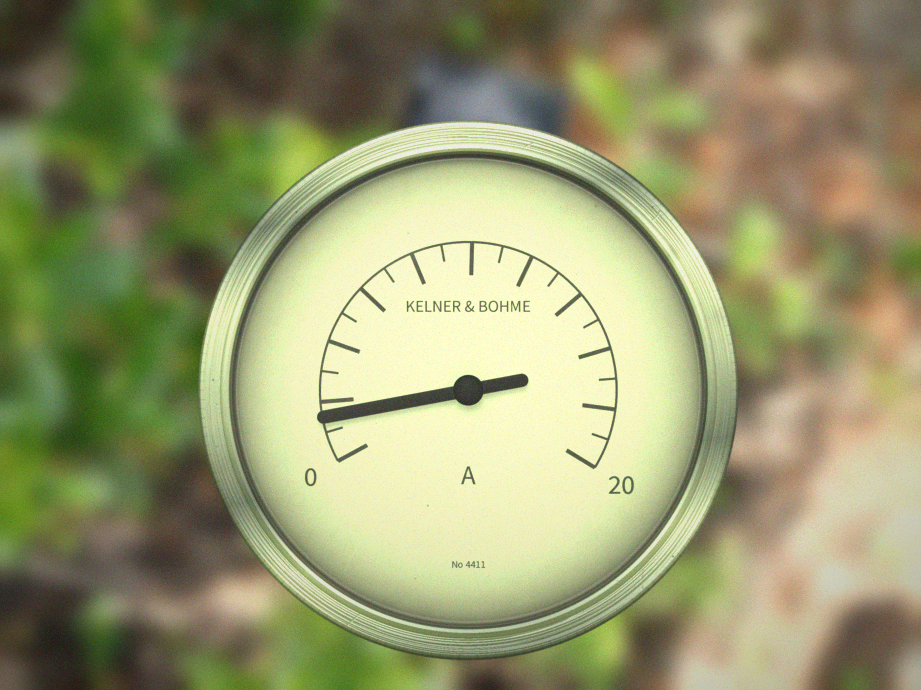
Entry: 1.5 A
